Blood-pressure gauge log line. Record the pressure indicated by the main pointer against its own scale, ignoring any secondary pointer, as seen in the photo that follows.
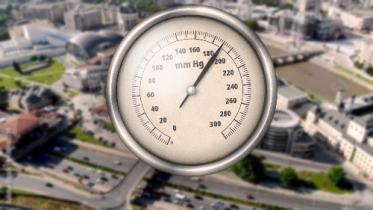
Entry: 190 mmHg
